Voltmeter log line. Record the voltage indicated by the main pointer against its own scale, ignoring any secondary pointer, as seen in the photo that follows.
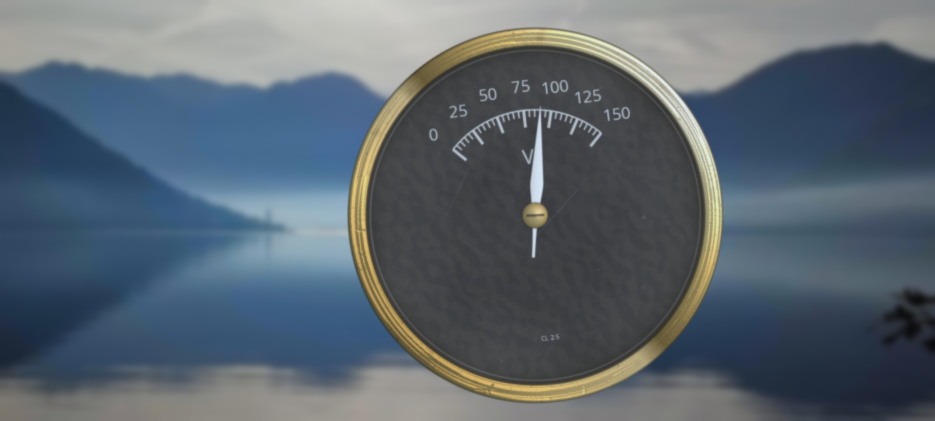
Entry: 90 V
